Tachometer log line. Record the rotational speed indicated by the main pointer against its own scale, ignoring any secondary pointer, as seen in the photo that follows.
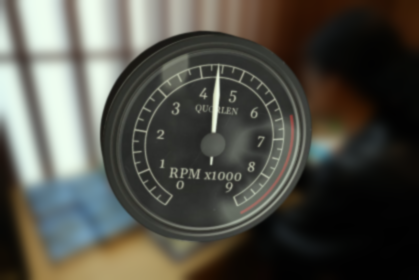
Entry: 4375 rpm
